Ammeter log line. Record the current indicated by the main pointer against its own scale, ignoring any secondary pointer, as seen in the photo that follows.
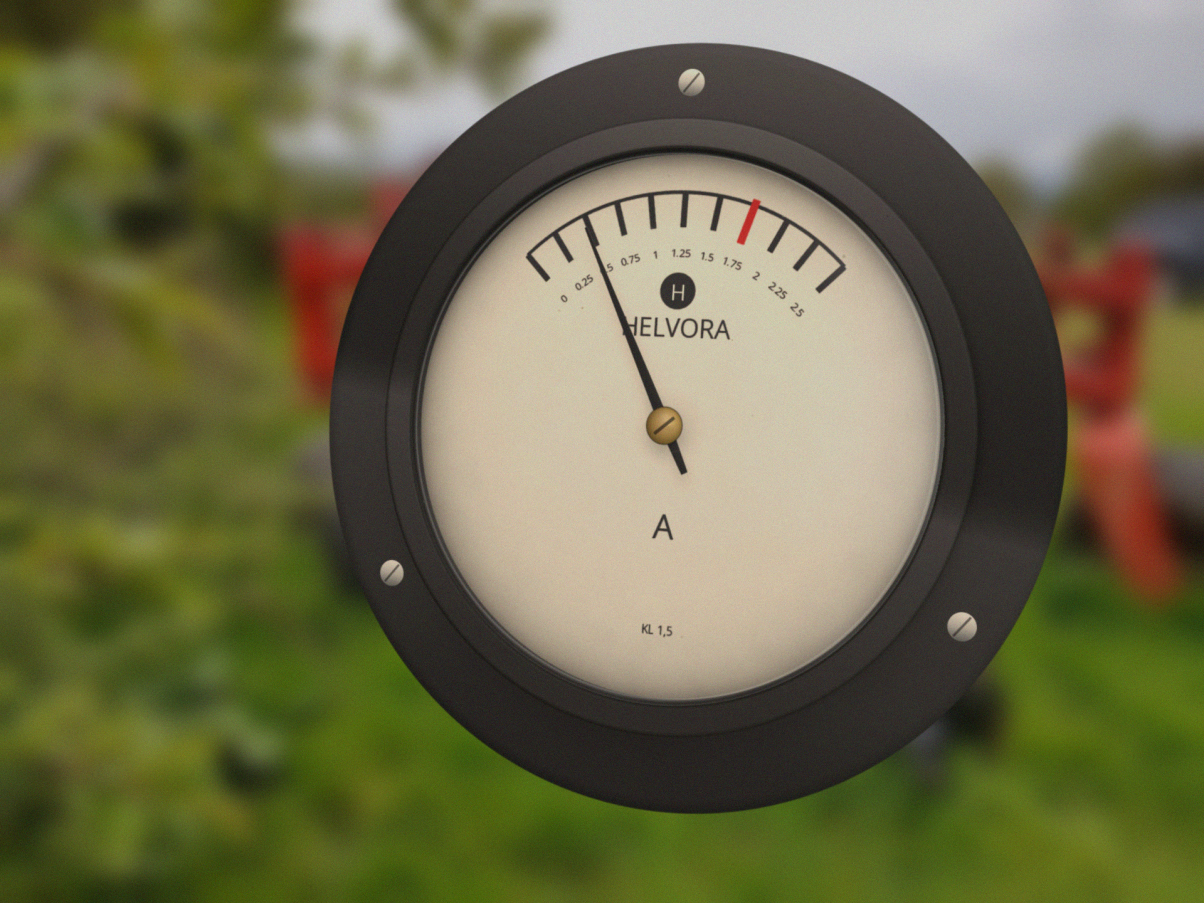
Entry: 0.5 A
